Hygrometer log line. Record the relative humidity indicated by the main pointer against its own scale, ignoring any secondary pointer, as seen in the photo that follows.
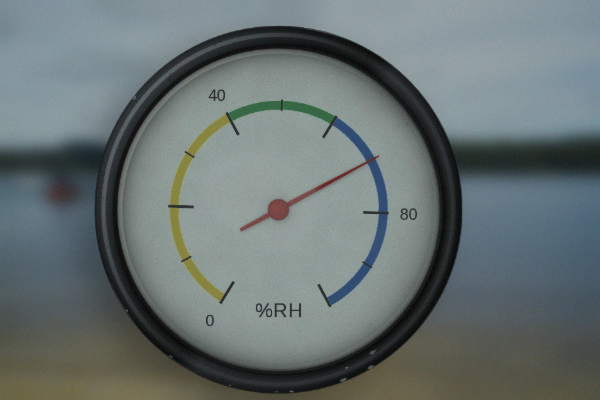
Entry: 70 %
